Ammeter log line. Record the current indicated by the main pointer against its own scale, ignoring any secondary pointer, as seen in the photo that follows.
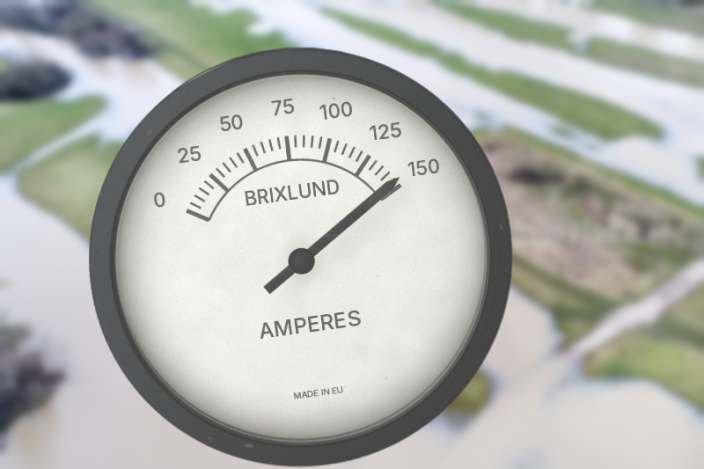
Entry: 145 A
